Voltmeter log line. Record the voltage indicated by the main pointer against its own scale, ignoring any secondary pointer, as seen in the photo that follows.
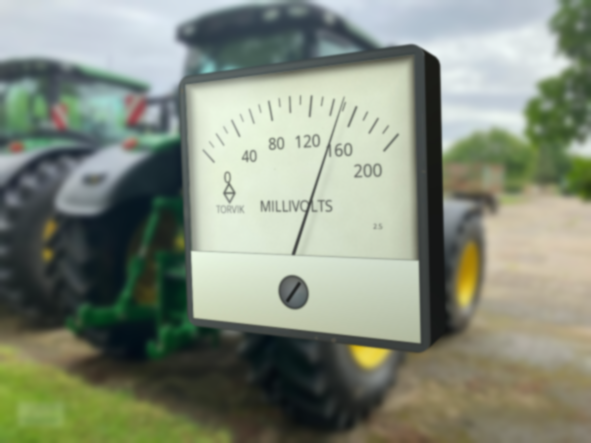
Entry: 150 mV
